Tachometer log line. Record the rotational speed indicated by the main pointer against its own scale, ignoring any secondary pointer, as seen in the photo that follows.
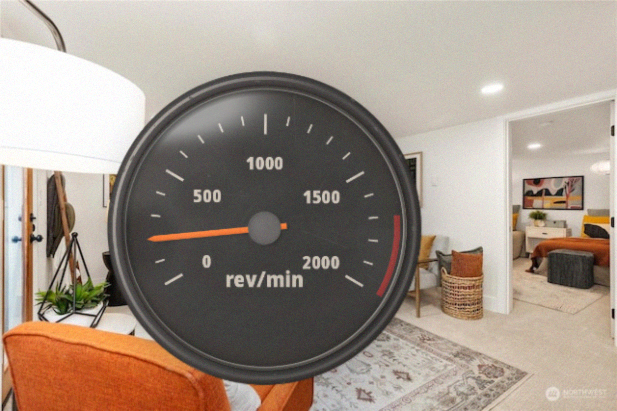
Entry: 200 rpm
